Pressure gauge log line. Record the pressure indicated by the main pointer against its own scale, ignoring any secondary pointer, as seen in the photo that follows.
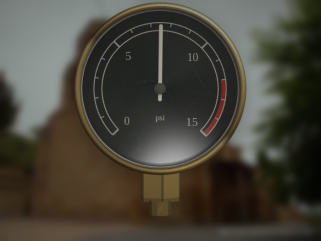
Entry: 7.5 psi
